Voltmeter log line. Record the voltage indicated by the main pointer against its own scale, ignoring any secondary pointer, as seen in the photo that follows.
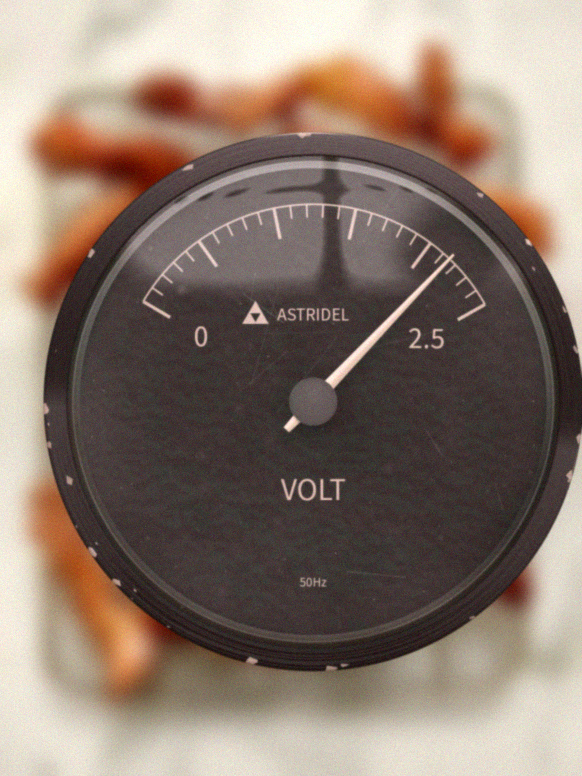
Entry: 2.15 V
